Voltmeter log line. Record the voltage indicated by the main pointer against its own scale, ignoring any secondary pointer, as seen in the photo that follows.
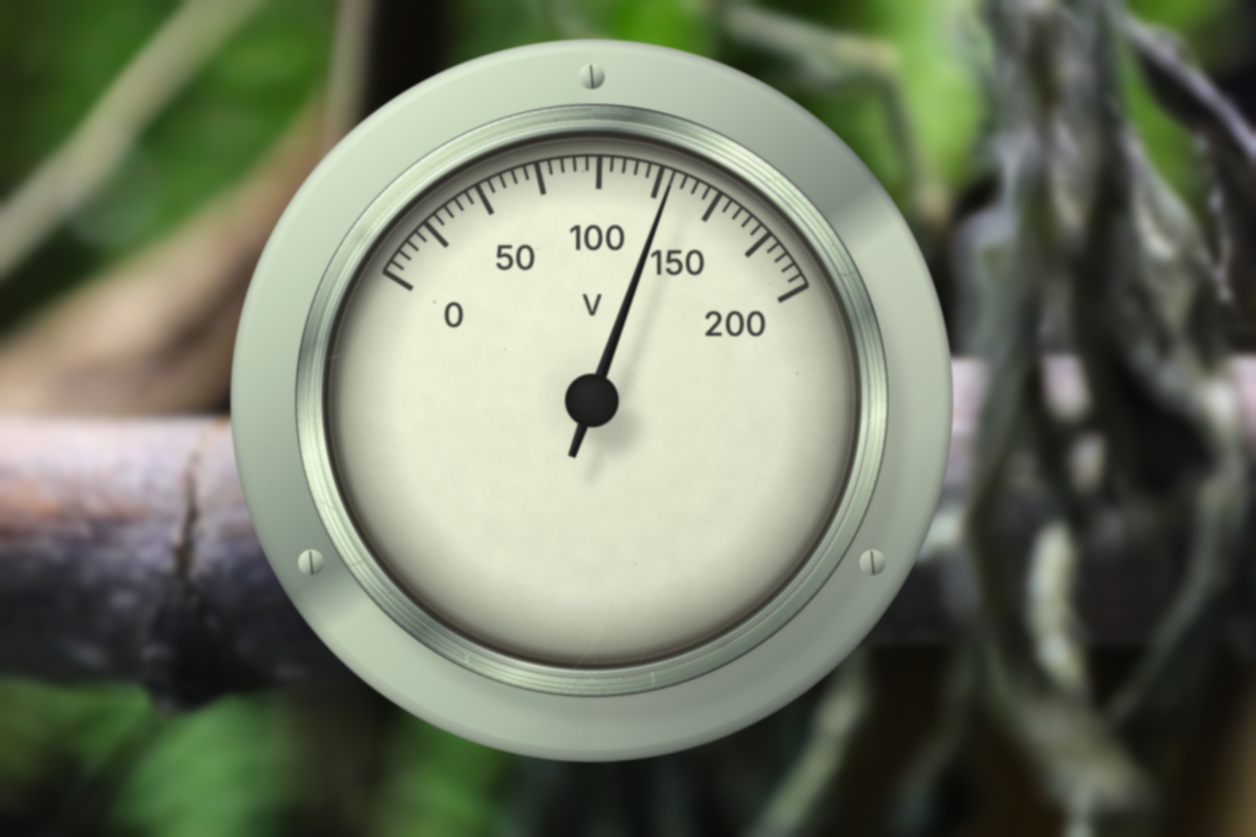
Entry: 130 V
